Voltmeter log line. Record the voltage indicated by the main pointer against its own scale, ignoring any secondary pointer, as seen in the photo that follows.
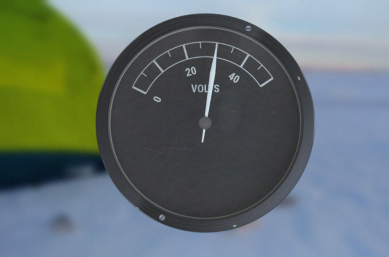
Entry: 30 V
